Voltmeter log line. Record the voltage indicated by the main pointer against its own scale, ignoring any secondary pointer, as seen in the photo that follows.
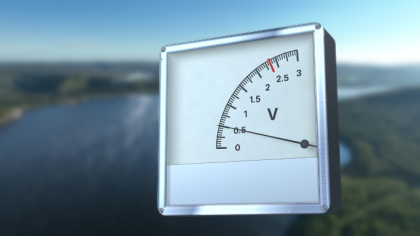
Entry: 0.5 V
